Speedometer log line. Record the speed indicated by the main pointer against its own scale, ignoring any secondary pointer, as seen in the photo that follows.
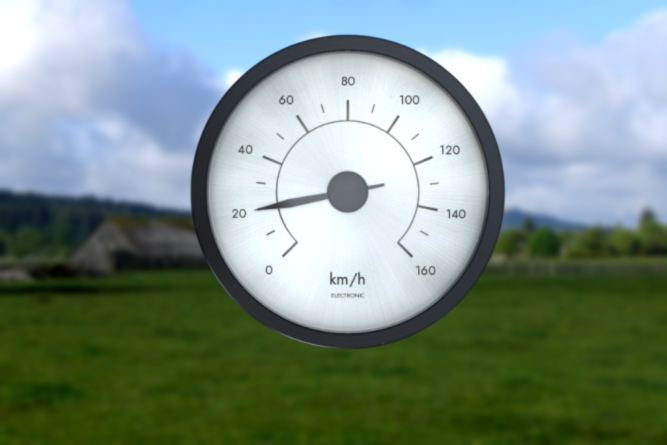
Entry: 20 km/h
